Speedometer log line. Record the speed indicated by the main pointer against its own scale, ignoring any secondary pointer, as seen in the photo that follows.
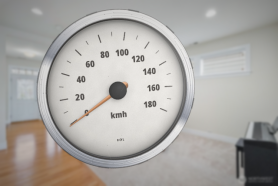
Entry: 0 km/h
